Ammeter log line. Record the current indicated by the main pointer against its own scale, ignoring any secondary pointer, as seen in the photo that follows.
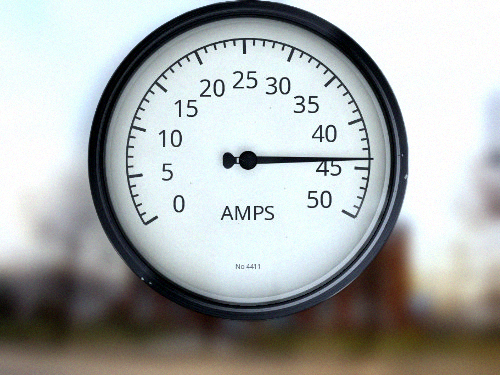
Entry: 44 A
